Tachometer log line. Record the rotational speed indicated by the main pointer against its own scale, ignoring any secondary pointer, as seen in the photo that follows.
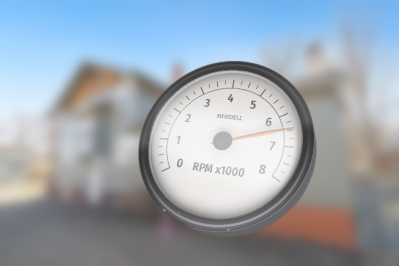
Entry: 6500 rpm
